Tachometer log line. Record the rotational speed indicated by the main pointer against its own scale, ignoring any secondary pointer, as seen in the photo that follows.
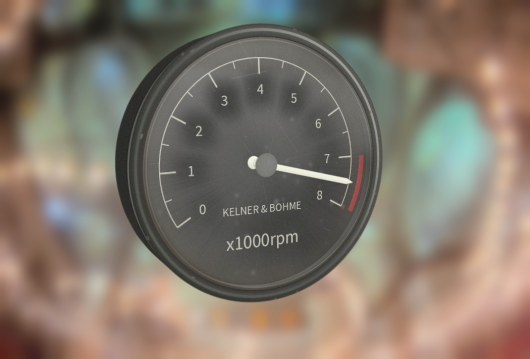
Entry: 7500 rpm
